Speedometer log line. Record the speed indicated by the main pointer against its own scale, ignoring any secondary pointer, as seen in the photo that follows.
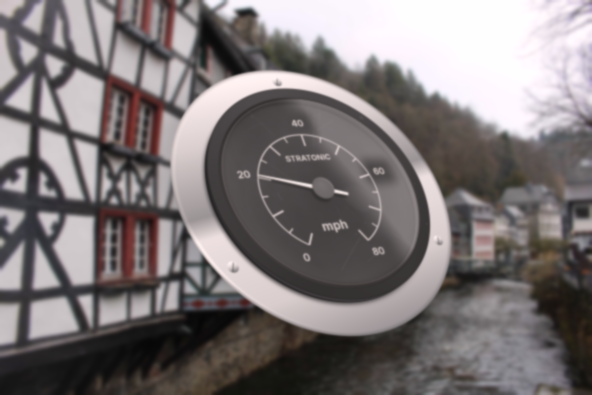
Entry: 20 mph
